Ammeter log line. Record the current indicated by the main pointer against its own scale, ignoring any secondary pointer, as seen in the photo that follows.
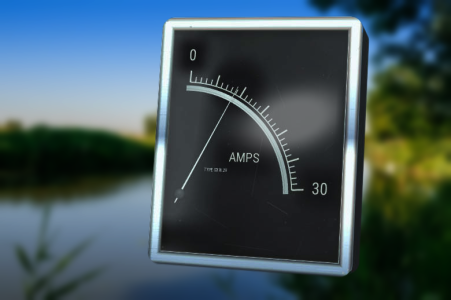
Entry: 9 A
